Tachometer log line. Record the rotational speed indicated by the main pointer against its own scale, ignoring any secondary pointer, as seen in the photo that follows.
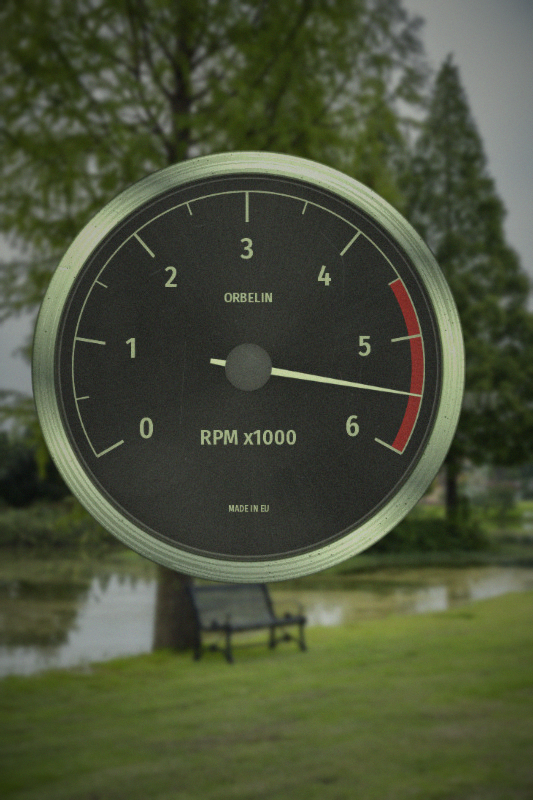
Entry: 5500 rpm
